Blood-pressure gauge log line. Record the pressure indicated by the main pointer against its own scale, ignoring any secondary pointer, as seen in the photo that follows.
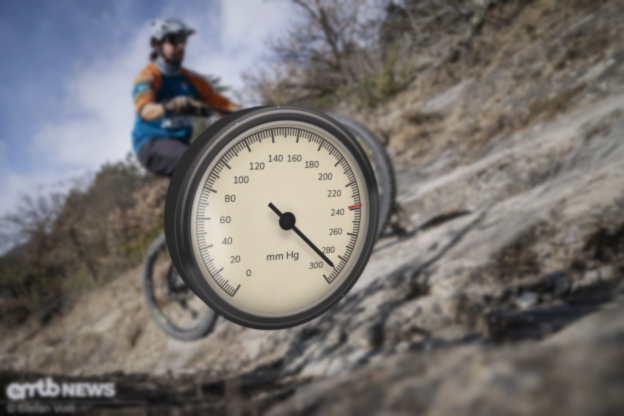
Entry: 290 mmHg
